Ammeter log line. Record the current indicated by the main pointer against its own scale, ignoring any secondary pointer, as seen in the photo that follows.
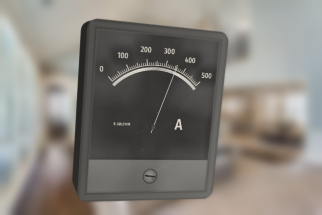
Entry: 350 A
